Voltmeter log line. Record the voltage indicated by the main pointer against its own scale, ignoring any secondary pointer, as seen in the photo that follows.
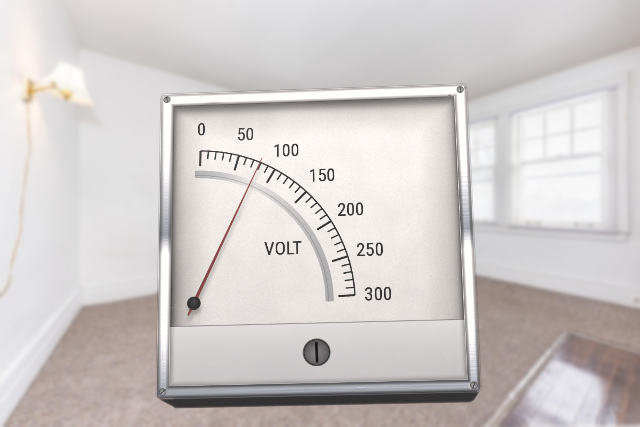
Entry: 80 V
